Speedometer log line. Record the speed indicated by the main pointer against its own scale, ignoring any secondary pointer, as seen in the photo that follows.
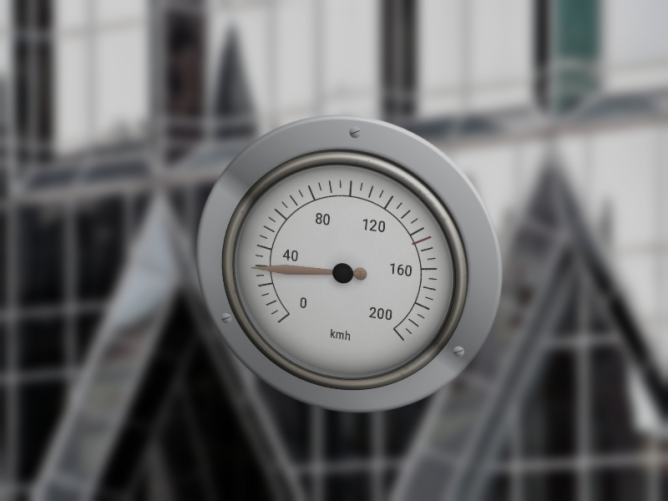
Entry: 30 km/h
